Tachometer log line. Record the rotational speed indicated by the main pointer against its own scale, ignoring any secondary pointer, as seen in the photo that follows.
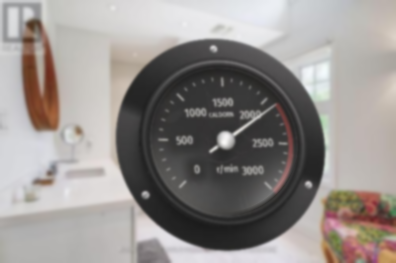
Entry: 2100 rpm
